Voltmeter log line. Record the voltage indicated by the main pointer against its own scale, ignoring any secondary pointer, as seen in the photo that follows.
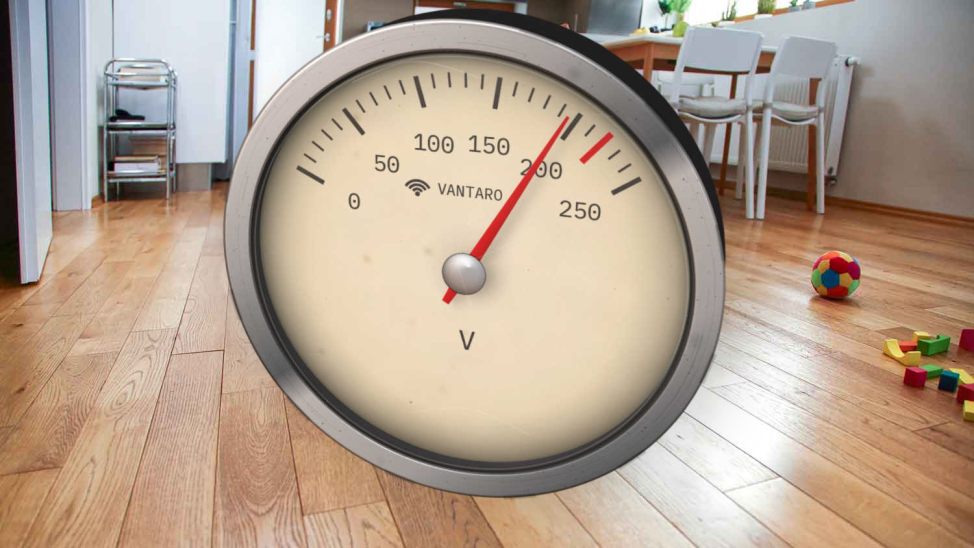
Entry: 195 V
